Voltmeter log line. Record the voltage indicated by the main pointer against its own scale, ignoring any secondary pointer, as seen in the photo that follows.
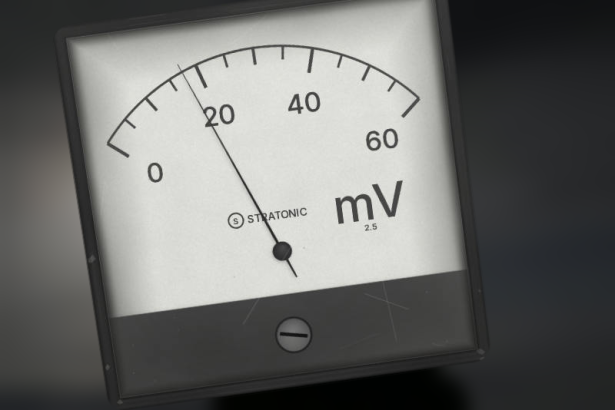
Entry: 17.5 mV
